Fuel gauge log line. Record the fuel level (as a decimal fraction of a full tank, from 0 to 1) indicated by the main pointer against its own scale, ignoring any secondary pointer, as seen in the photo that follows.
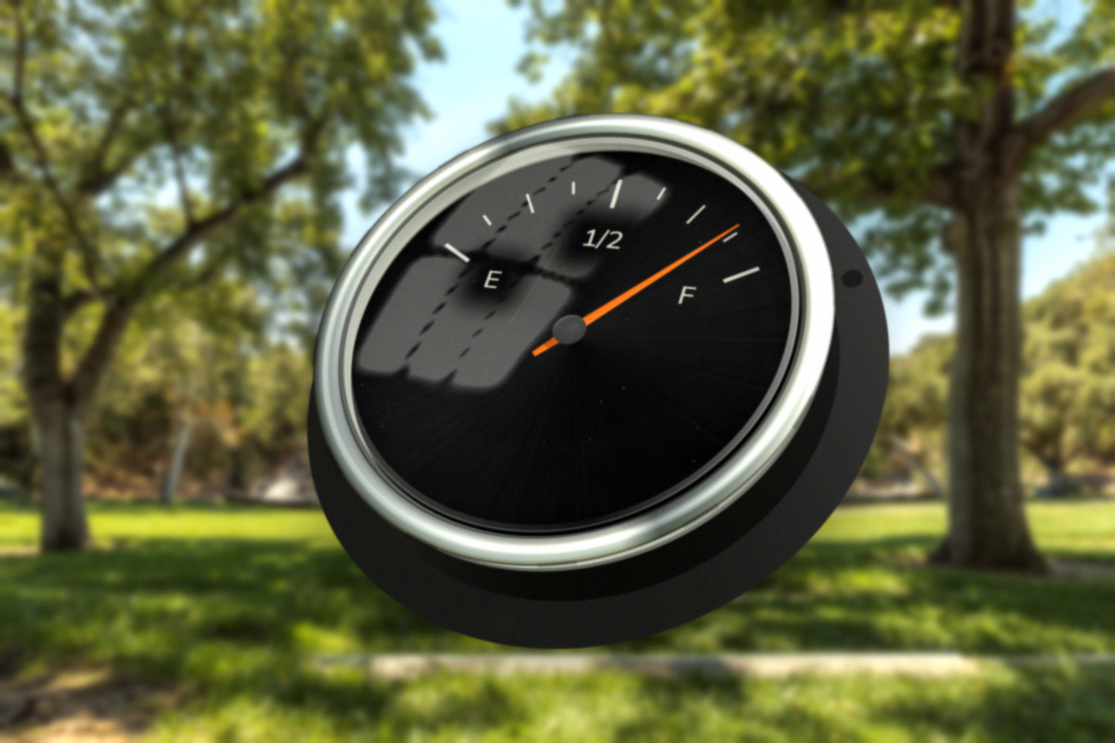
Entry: 0.875
